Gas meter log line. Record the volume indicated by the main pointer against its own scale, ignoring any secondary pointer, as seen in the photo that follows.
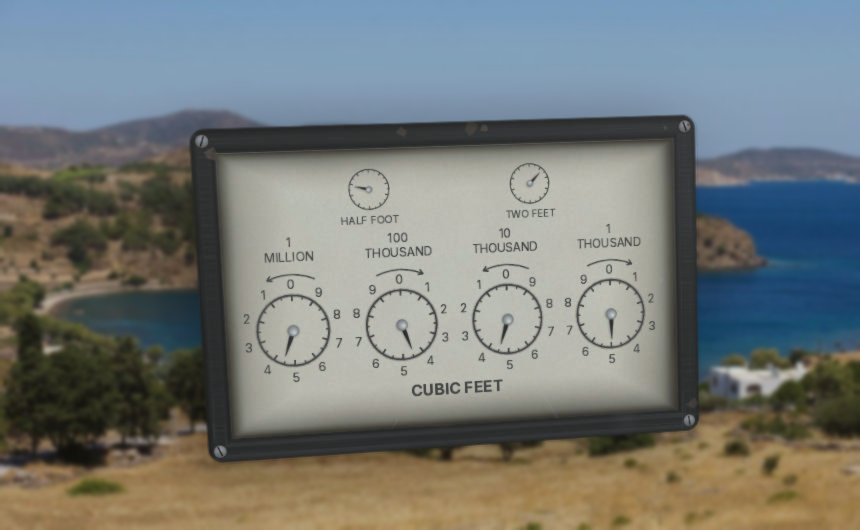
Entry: 444500 ft³
